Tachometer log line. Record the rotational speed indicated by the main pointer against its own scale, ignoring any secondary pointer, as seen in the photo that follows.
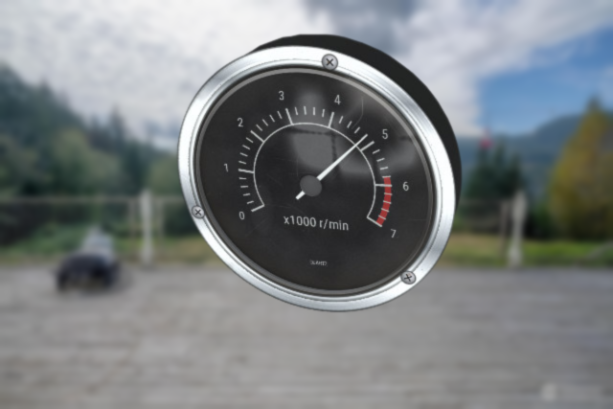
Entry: 4800 rpm
